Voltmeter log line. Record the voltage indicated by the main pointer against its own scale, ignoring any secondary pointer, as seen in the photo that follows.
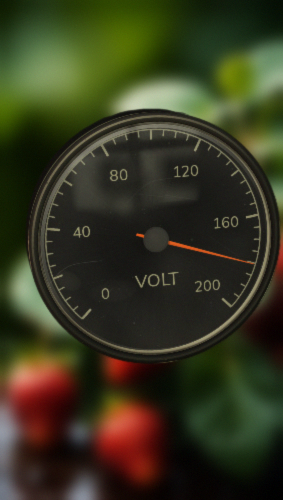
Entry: 180 V
